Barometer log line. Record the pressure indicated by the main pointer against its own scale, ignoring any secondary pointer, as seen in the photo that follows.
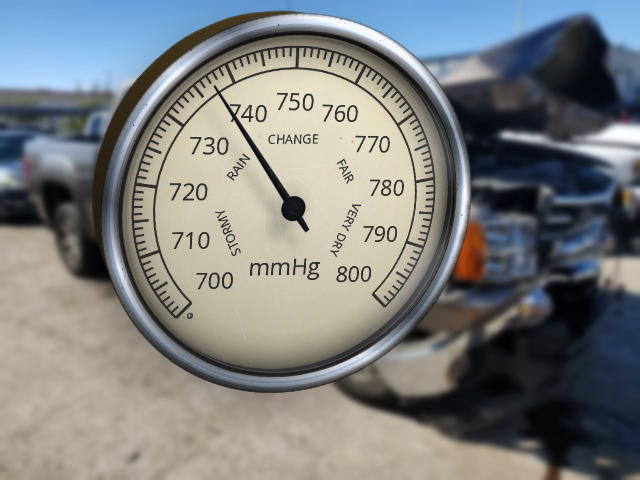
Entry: 737 mmHg
